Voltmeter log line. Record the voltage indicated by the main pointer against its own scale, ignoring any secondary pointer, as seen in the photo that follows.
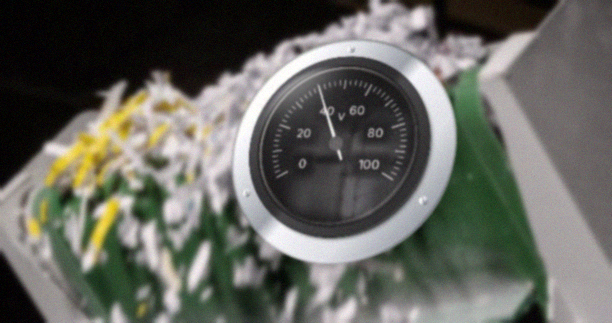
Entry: 40 V
